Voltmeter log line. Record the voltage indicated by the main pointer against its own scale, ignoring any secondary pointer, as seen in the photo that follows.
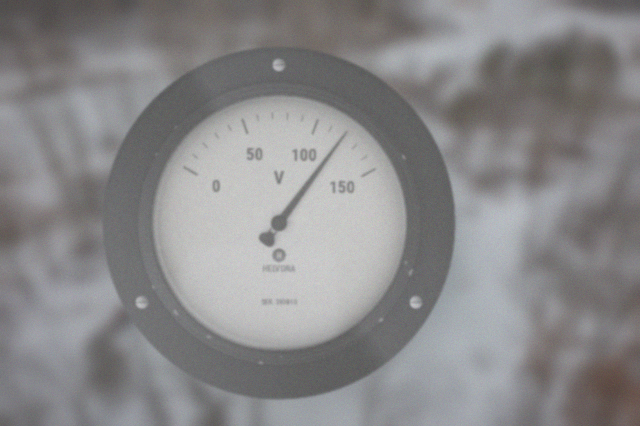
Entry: 120 V
